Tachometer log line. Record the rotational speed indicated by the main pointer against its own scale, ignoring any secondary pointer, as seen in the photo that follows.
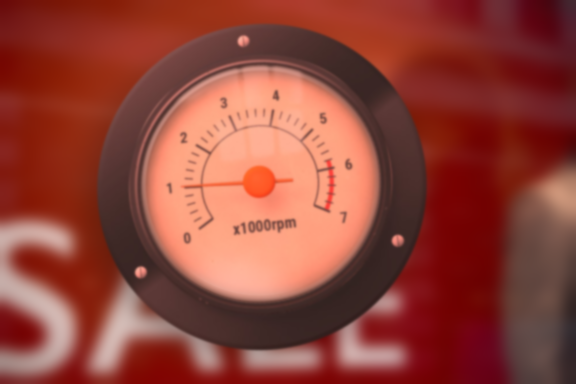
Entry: 1000 rpm
